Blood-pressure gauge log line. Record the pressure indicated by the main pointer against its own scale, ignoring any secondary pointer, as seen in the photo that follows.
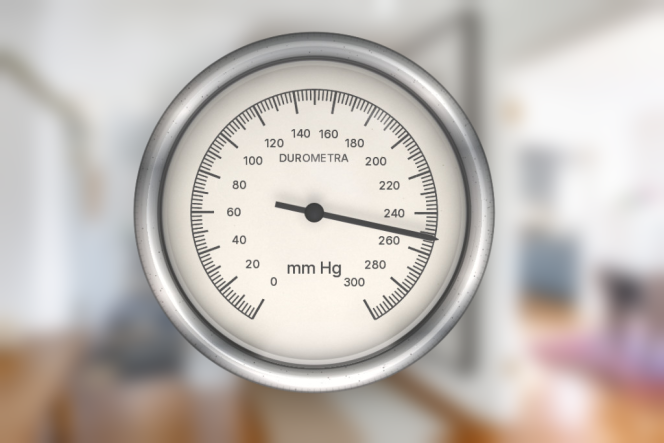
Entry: 252 mmHg
